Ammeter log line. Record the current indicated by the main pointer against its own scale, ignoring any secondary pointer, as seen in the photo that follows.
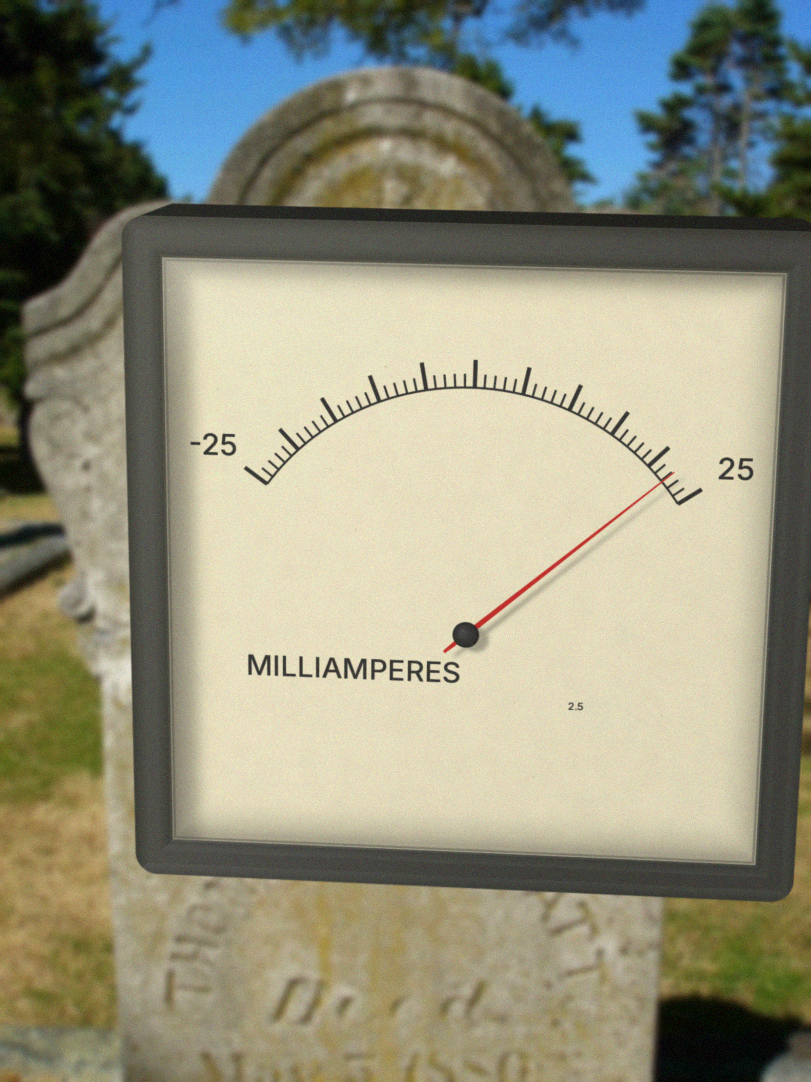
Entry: 22 mA
